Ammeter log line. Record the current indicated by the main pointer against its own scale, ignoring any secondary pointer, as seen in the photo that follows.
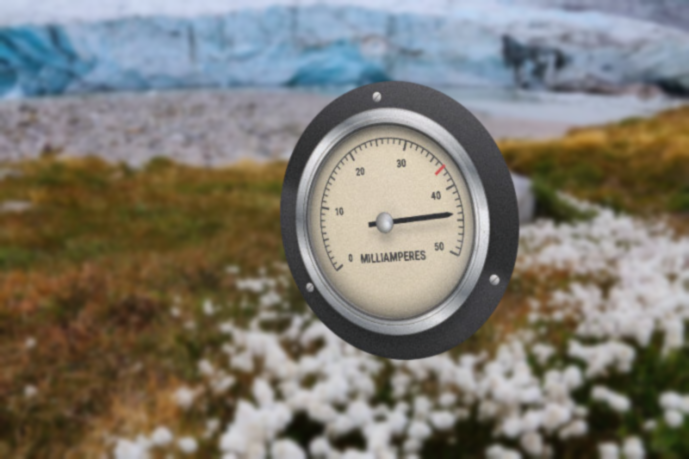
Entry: 44 mA
